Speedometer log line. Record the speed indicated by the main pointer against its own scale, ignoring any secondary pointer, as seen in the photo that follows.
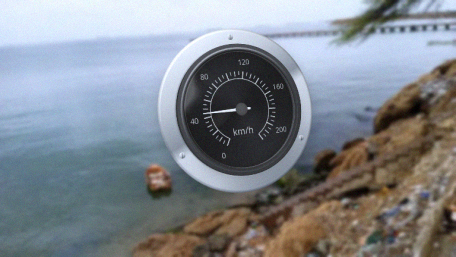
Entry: 45 km/h
